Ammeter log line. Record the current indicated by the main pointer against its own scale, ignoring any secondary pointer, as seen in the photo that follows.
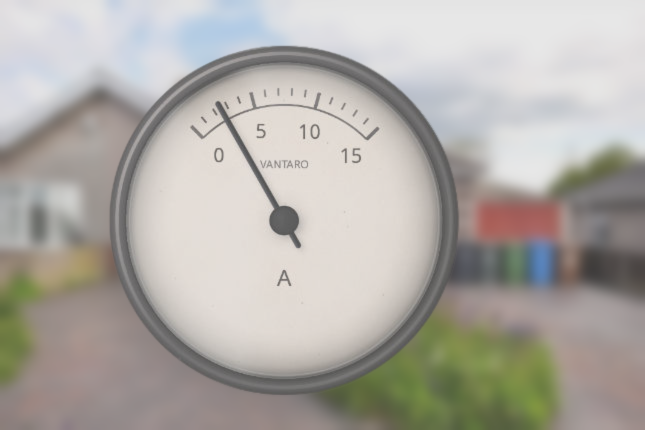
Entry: 2.5 A
